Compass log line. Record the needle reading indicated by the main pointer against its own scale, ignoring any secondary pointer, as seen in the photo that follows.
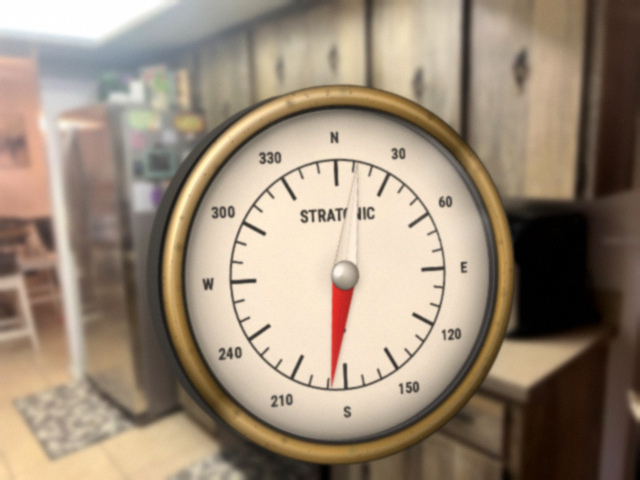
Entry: 190 °
